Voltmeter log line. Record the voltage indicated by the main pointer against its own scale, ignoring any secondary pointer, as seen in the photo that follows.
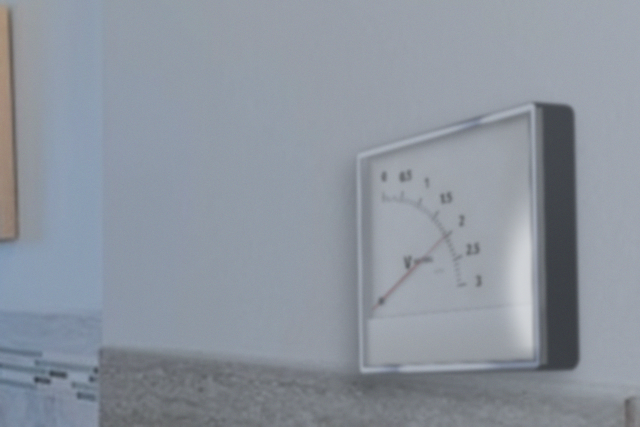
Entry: 2 V
